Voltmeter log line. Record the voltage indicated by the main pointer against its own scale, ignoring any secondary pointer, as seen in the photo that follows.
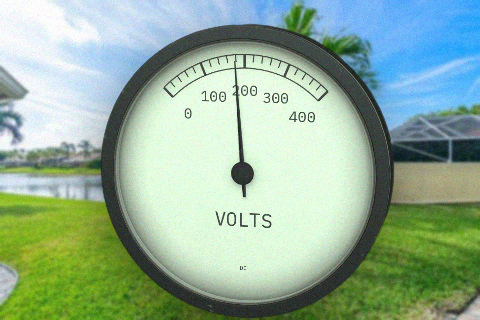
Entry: 180 V
